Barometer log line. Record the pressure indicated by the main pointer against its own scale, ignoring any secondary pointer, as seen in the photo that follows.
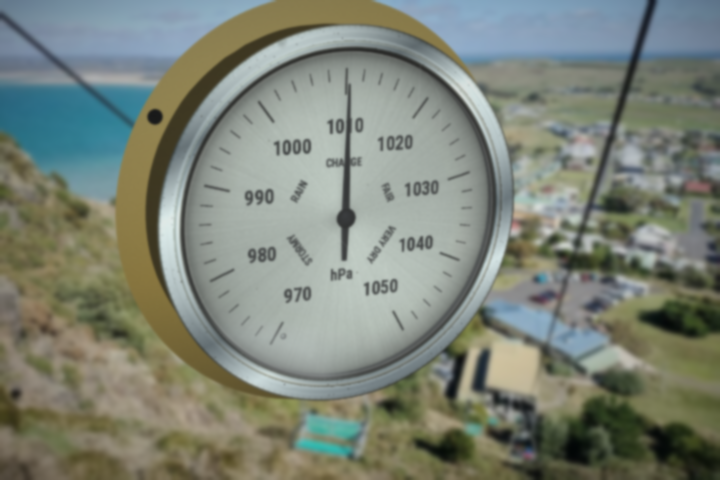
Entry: 1010 hPa
